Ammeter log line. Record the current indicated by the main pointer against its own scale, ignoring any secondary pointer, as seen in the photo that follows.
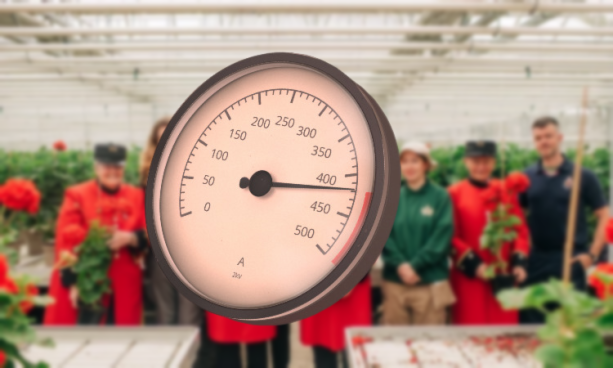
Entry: 420 A
